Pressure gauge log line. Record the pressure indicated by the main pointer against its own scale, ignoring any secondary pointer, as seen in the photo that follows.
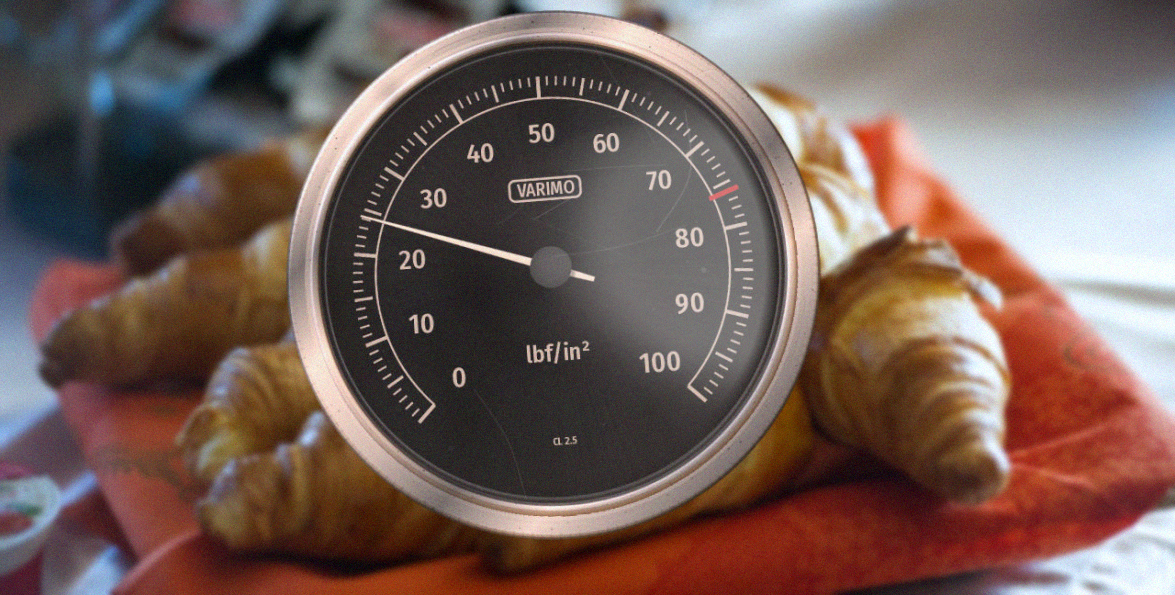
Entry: 24 psi
